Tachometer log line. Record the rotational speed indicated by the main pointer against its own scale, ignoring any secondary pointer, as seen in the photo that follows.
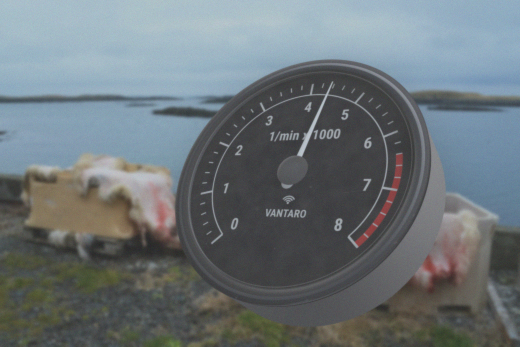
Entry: 4400 rpm
